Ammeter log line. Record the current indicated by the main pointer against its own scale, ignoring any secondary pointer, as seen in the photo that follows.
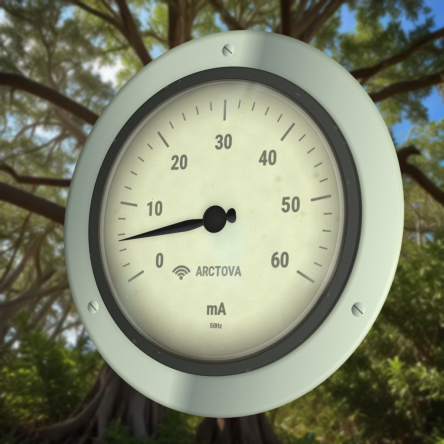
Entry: 5 mA
